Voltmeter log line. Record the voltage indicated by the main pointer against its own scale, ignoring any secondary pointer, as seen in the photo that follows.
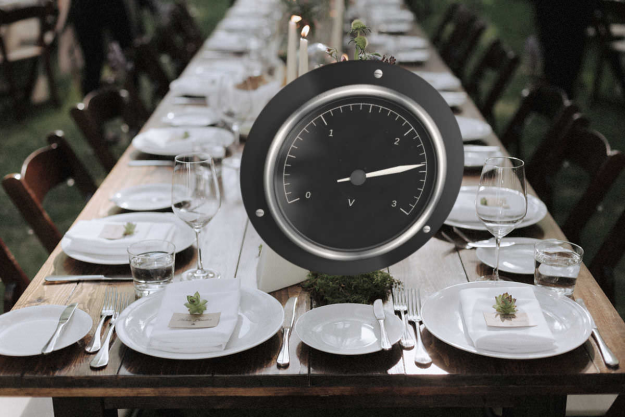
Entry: 2.4 V
